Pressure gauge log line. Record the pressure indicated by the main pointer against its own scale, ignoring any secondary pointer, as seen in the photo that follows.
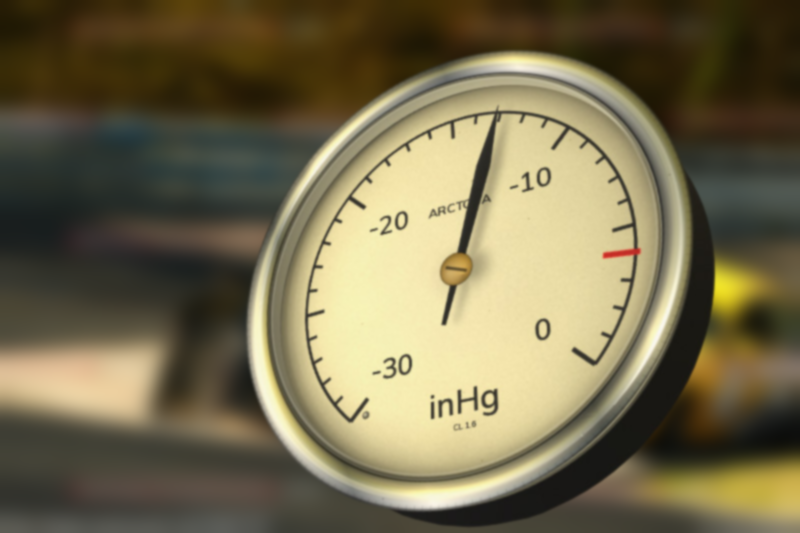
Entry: -13 inHg
